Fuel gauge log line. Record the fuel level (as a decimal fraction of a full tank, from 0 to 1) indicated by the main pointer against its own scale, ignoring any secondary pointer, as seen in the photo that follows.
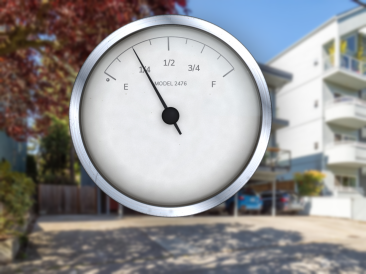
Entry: 0.25
